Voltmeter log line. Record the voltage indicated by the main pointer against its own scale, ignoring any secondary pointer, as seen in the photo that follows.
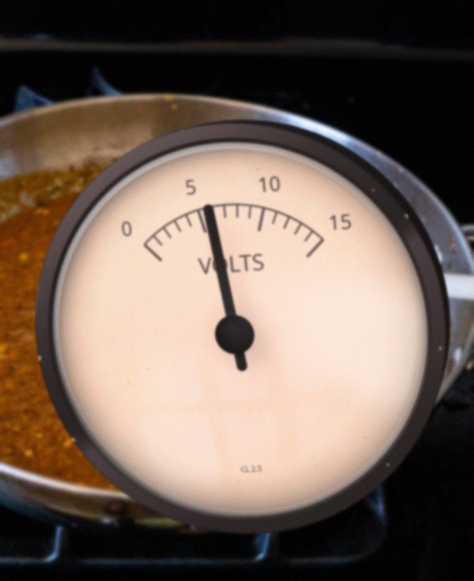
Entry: 6 V
